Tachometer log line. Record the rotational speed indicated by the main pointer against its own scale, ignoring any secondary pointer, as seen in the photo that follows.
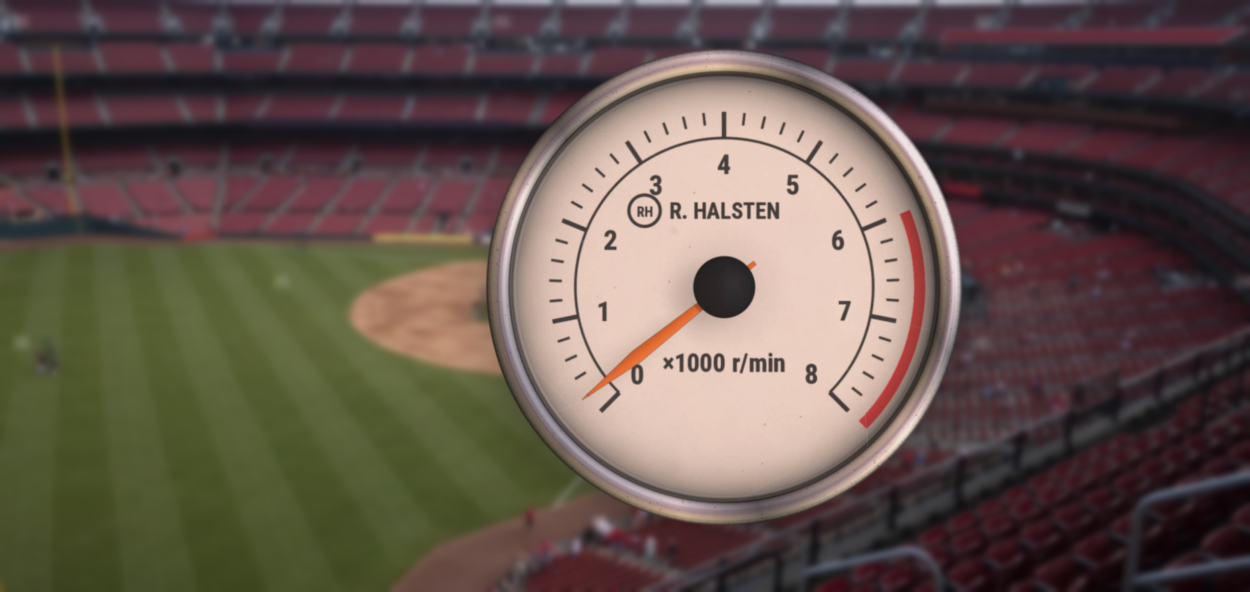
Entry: 200 rpm
